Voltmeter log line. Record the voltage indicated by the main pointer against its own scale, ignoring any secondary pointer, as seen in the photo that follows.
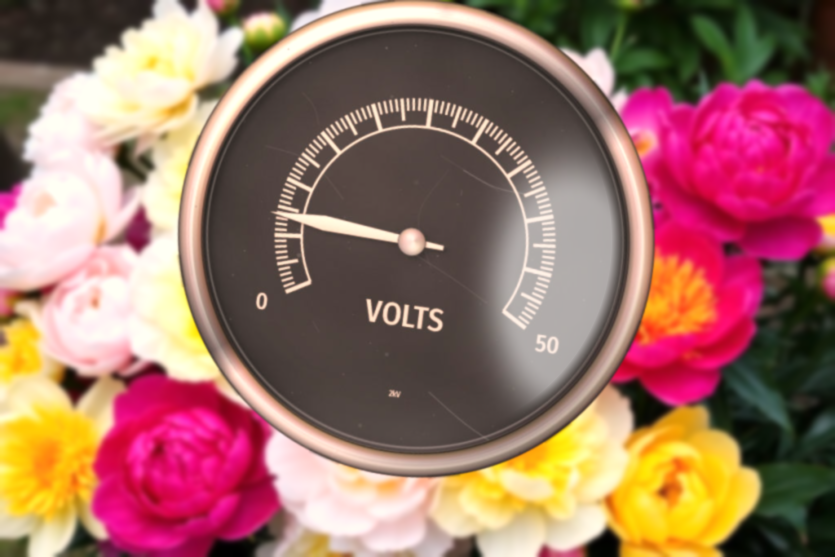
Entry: 7 V
